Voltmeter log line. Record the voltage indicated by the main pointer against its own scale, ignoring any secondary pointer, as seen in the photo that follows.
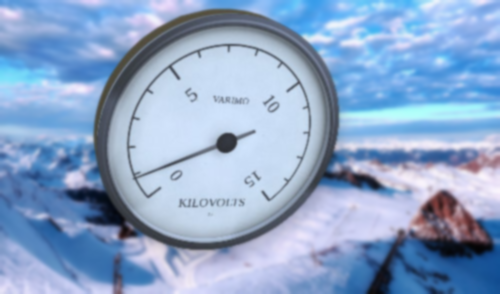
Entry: 1 kV
